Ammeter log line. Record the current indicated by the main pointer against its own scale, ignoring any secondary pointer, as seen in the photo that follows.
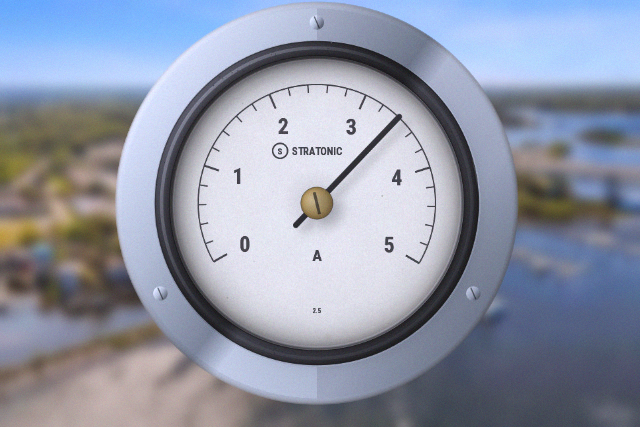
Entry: 3.4 A
